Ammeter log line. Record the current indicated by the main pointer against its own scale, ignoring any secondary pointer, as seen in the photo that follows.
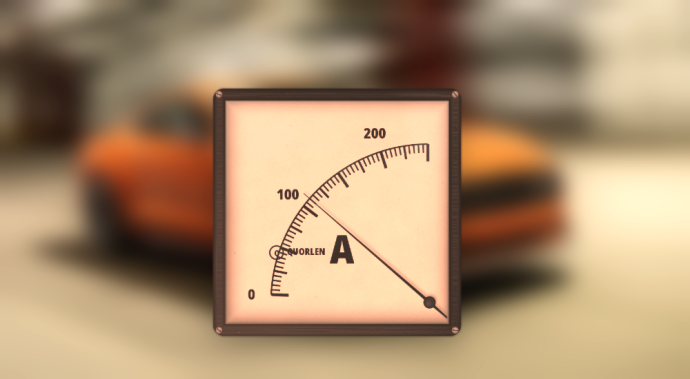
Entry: 110 A
